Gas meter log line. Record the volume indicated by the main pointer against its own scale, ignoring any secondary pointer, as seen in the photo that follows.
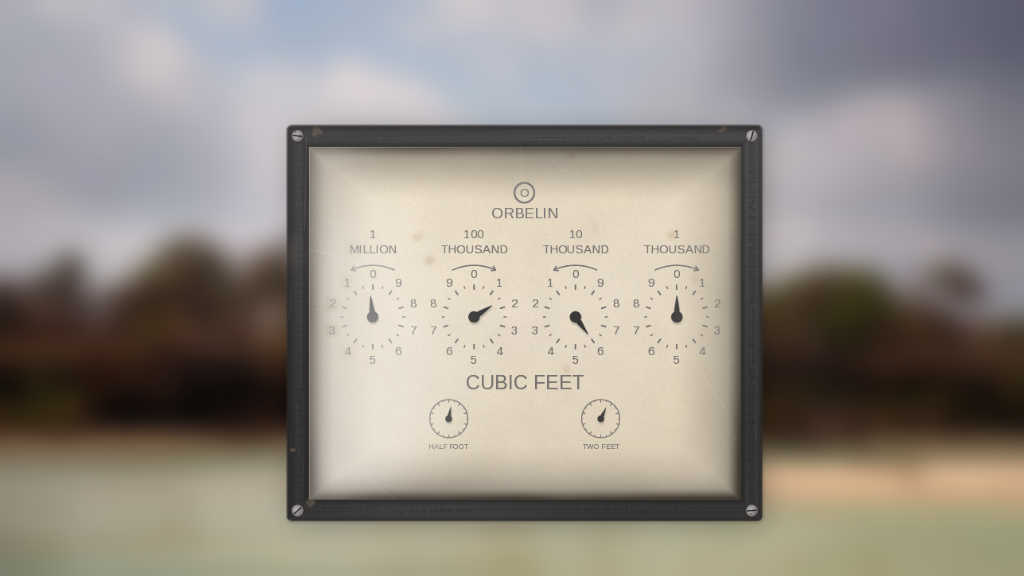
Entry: 16000 ft³
